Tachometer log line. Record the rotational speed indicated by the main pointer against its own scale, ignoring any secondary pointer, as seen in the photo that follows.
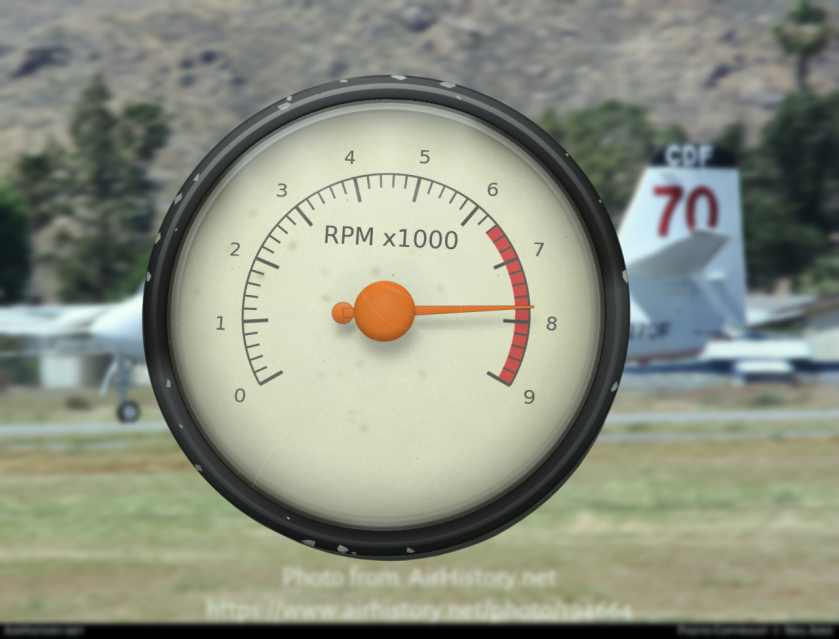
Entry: 7800 rpm
